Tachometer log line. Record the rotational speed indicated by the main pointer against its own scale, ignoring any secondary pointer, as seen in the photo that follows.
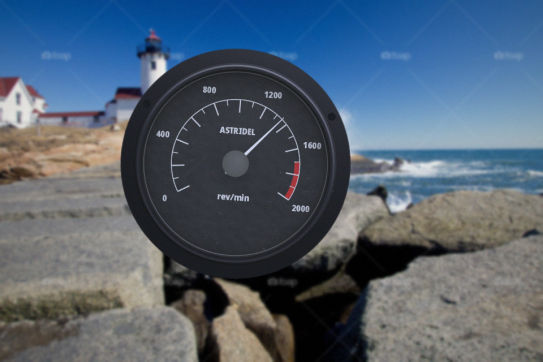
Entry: 1350 rpm
